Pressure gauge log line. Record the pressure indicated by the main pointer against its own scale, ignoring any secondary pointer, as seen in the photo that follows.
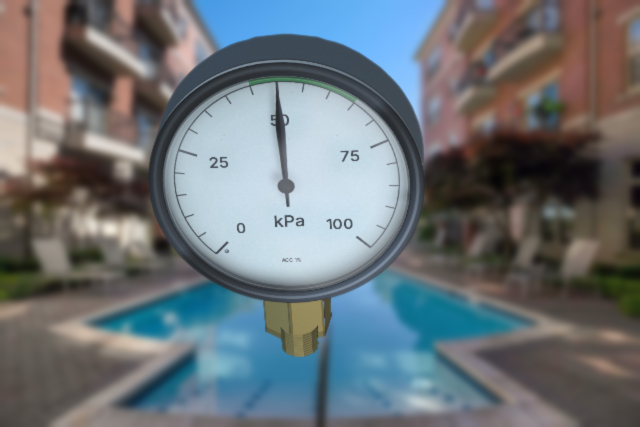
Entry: 50 kPa
